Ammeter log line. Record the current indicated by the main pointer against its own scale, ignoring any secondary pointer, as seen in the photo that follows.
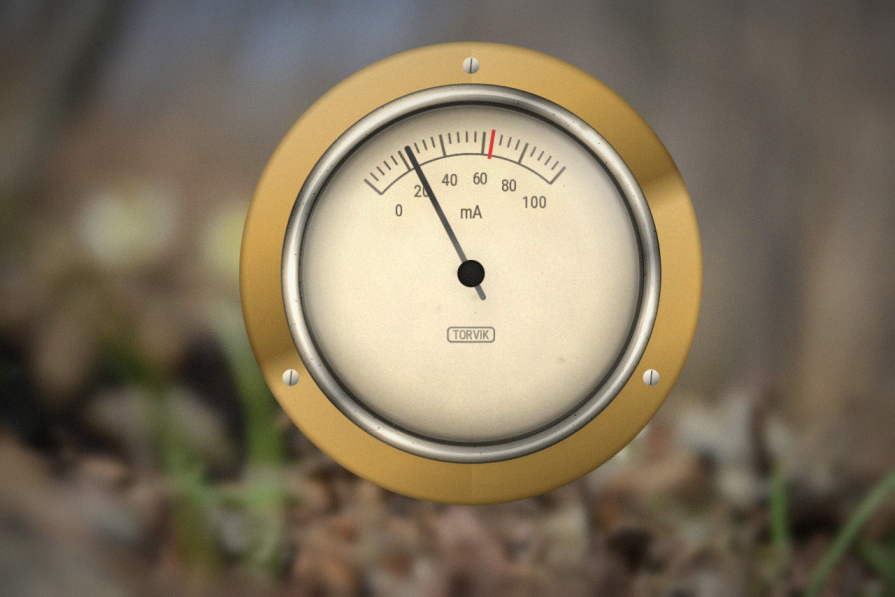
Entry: 24 mA
